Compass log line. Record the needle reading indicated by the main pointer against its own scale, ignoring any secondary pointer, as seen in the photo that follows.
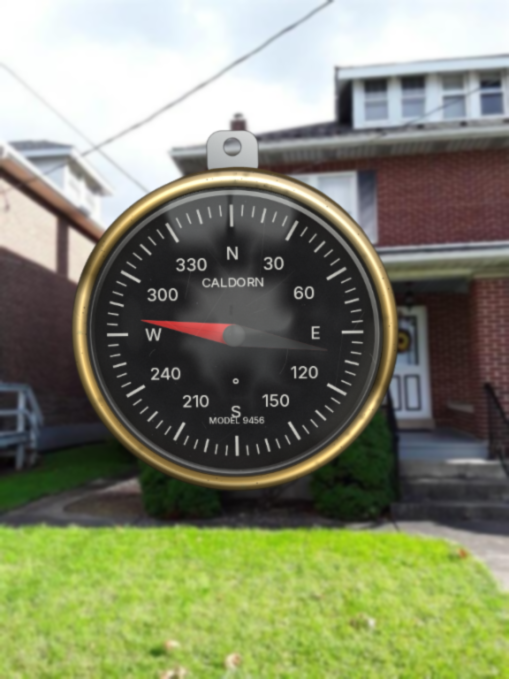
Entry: 280 °
